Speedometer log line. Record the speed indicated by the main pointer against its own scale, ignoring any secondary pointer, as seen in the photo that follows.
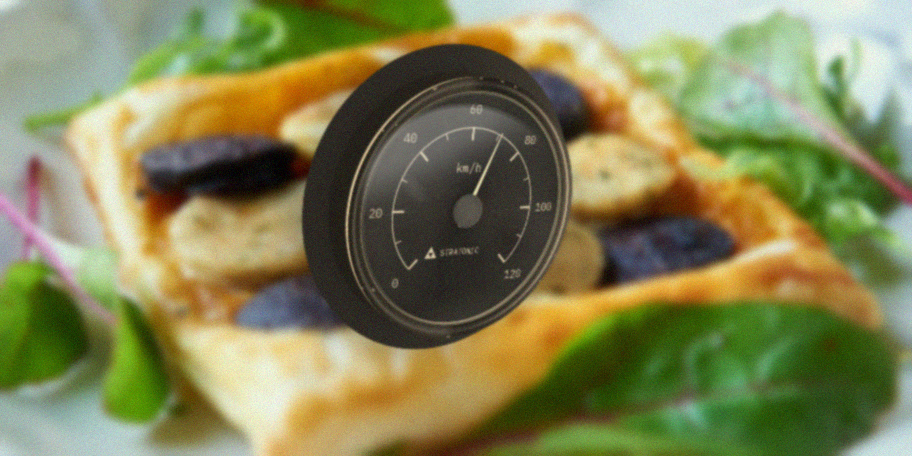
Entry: 70 km/h
